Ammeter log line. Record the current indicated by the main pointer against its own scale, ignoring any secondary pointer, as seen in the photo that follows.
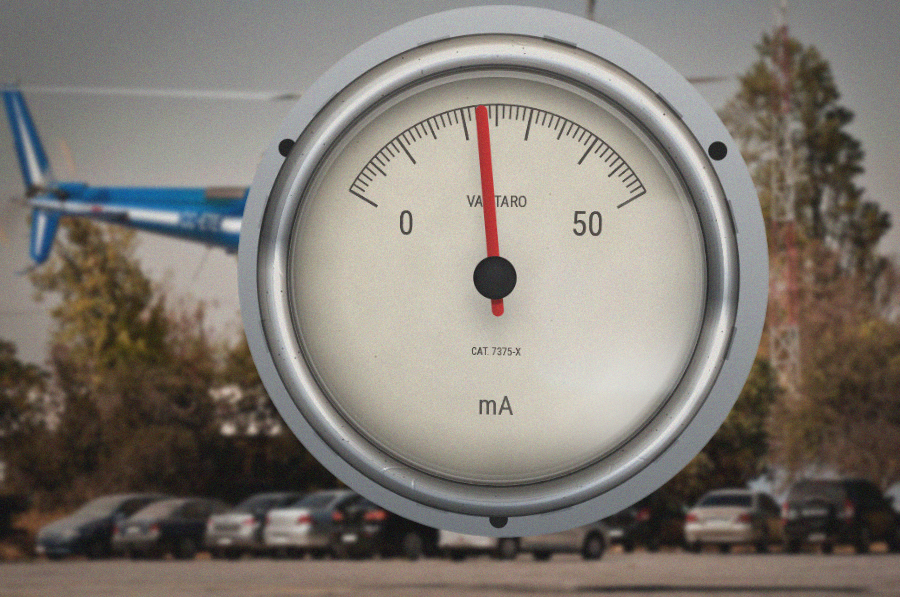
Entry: 23 mA
